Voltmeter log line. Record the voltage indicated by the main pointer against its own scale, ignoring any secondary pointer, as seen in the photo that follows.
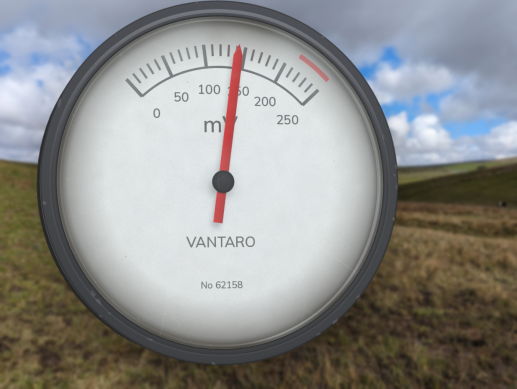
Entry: 140 mV
